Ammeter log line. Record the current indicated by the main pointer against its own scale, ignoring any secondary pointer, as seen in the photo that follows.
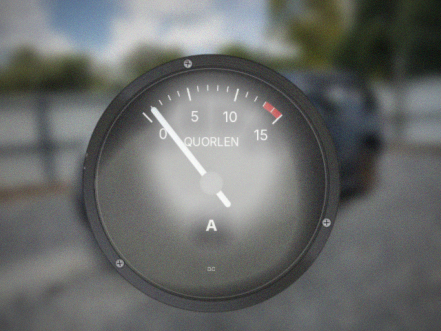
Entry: 1 A
